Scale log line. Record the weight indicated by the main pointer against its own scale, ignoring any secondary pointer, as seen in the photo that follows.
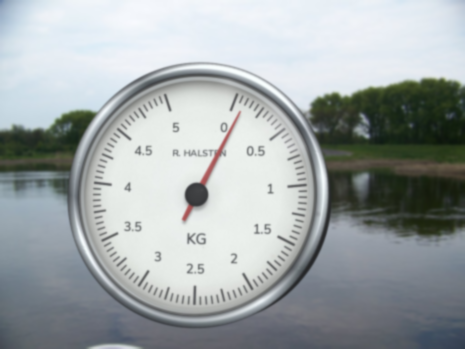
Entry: 0.1 kg
